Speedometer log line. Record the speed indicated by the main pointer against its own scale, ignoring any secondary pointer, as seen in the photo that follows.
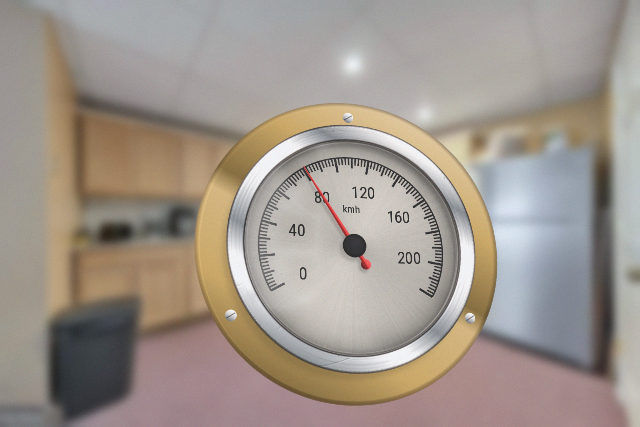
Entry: 80 km/h
